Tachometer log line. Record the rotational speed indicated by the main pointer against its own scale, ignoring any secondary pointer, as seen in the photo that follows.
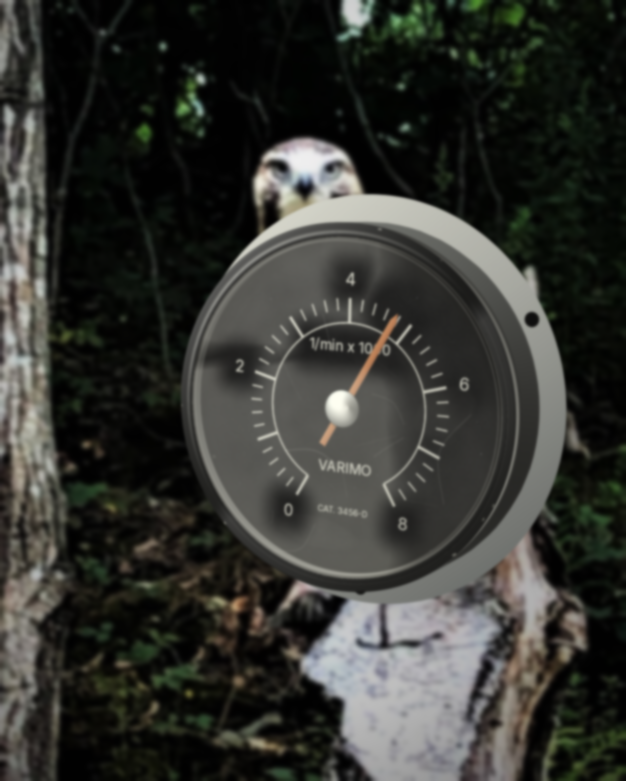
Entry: 4800 rpm
